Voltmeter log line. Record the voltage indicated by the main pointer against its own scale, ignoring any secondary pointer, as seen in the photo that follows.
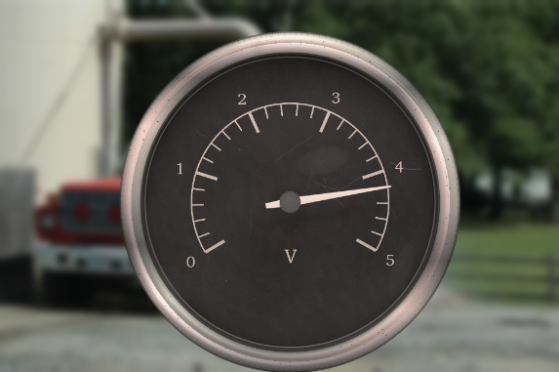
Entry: 4.2 V
